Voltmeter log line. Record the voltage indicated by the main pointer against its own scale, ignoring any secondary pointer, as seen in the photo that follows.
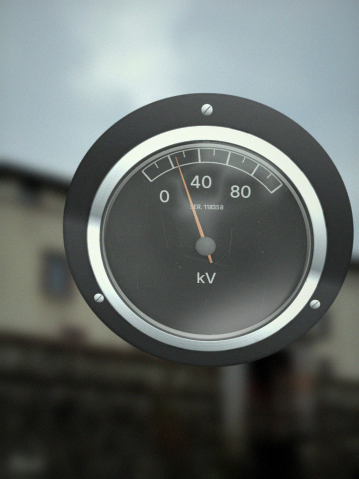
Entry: 25 kV
